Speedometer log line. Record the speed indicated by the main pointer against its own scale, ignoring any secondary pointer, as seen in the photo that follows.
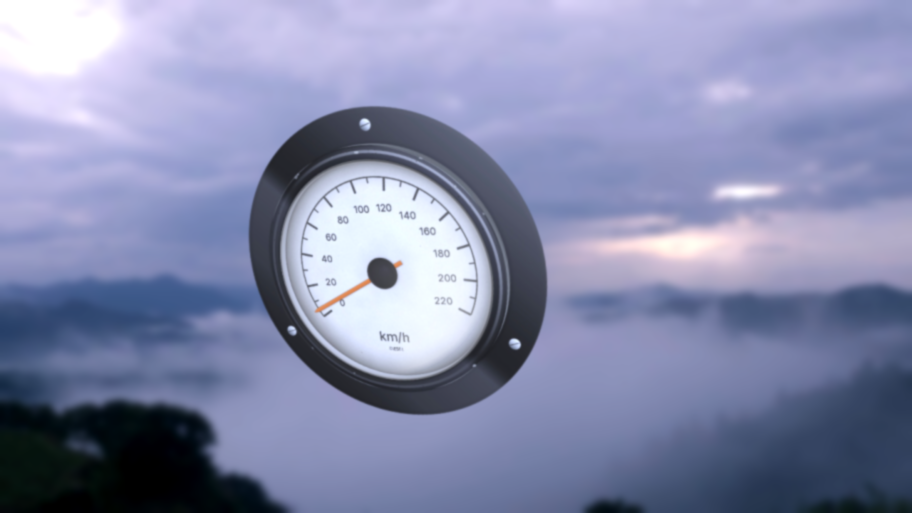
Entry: 5 km/h
